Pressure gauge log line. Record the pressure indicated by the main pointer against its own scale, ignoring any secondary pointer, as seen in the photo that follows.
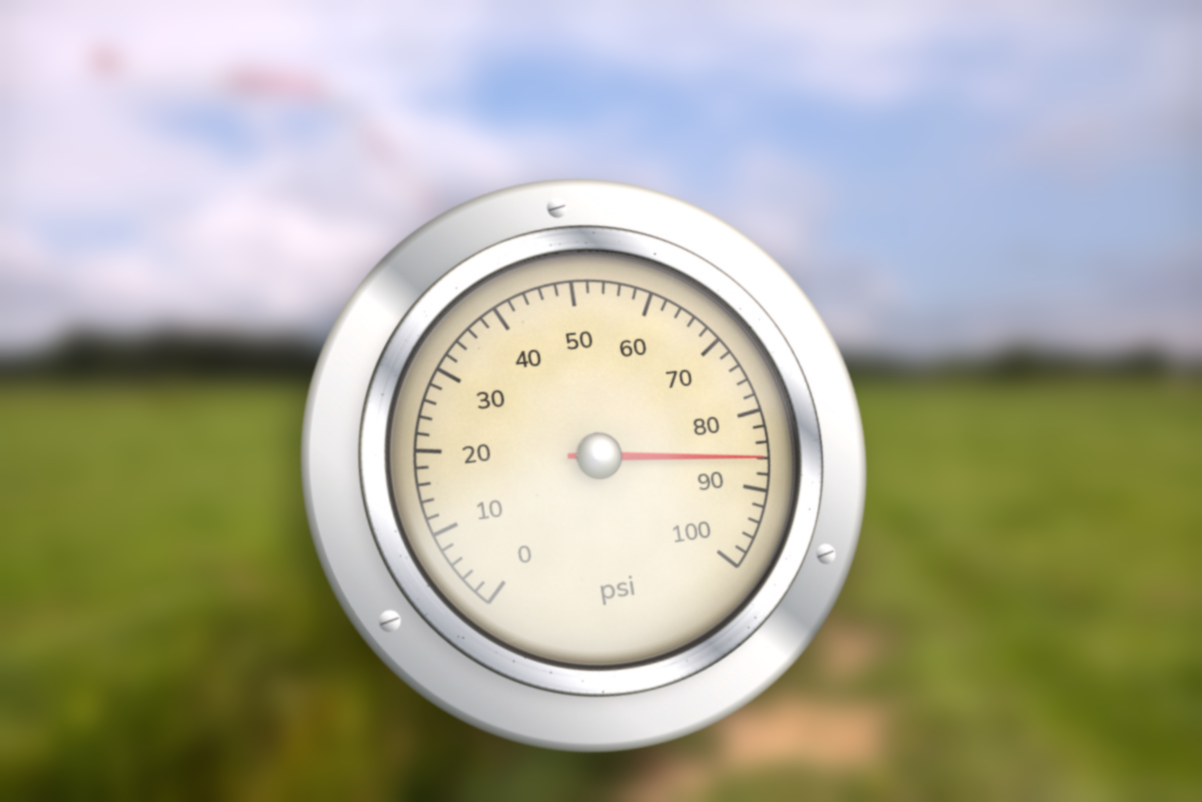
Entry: 86 psi
